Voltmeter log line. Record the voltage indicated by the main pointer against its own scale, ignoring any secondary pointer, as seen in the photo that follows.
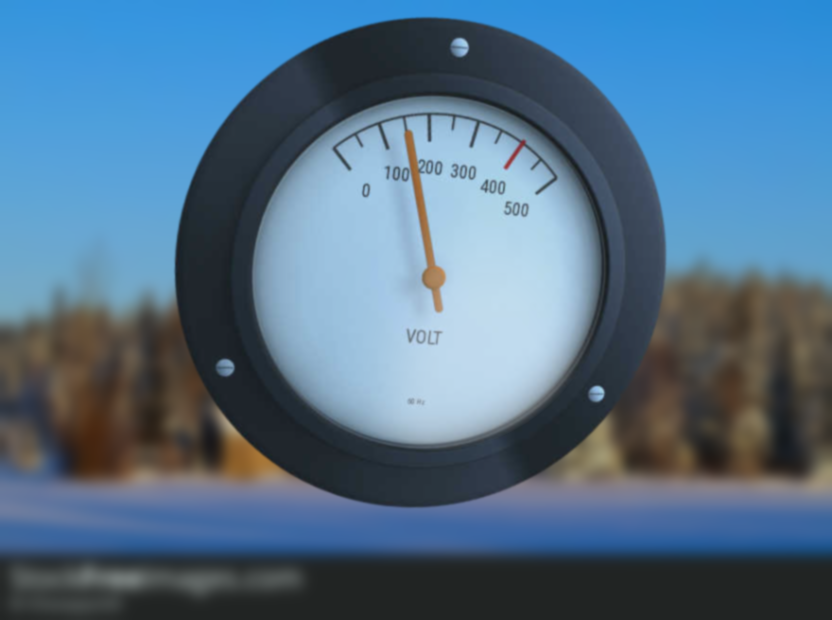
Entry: 150 V
